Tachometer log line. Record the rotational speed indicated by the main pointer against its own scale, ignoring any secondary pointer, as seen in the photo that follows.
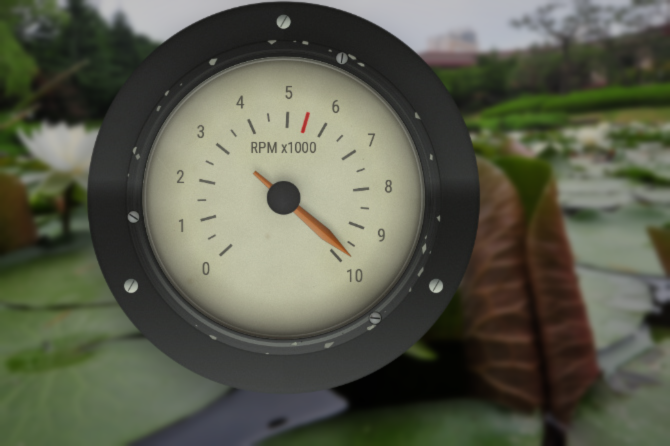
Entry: 9750 rpm
